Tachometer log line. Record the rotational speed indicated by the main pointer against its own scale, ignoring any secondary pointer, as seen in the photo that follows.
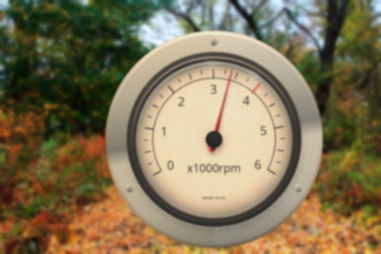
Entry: 3375 rpm
